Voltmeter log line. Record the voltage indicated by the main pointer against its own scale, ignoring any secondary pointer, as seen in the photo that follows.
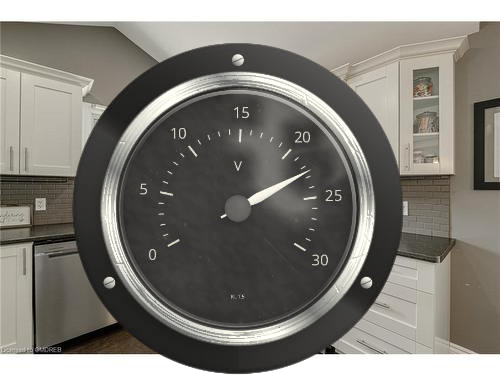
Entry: 22.5 V
